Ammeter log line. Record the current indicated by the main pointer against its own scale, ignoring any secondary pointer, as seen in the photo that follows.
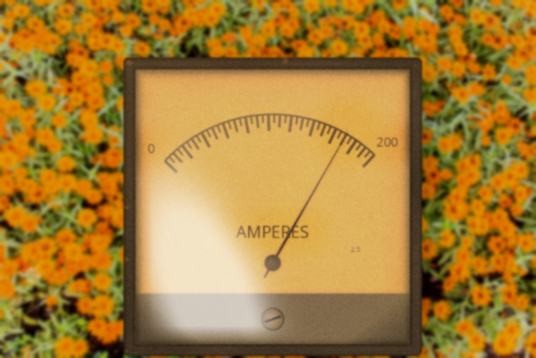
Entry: 170 A
